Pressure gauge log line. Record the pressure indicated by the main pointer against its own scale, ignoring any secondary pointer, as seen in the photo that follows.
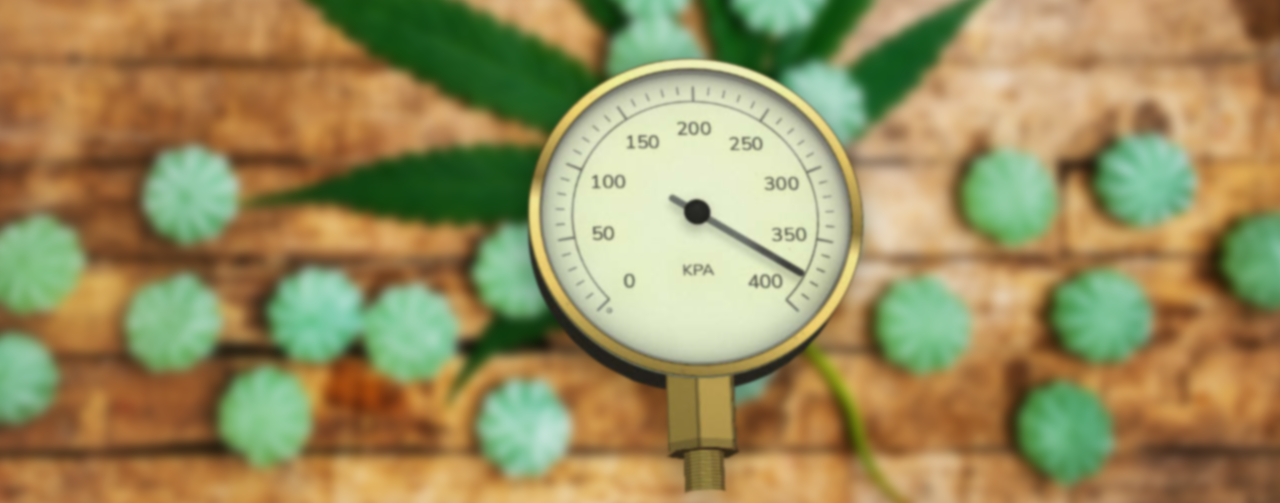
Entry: 380 kPa
